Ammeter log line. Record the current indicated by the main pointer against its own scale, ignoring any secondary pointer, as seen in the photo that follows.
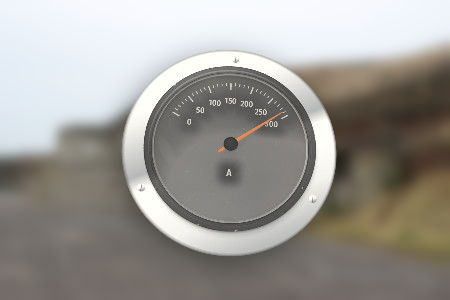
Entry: 290 A
